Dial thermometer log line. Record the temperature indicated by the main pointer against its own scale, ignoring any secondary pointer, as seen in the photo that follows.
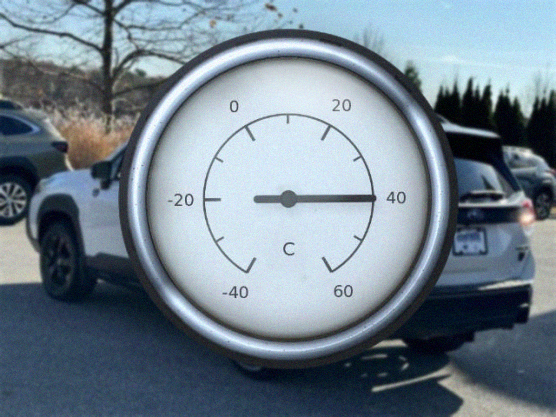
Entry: 40 °C
